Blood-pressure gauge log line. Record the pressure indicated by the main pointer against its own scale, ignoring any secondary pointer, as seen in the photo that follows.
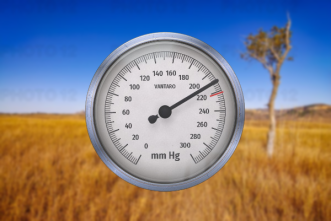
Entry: 210 mmHg
